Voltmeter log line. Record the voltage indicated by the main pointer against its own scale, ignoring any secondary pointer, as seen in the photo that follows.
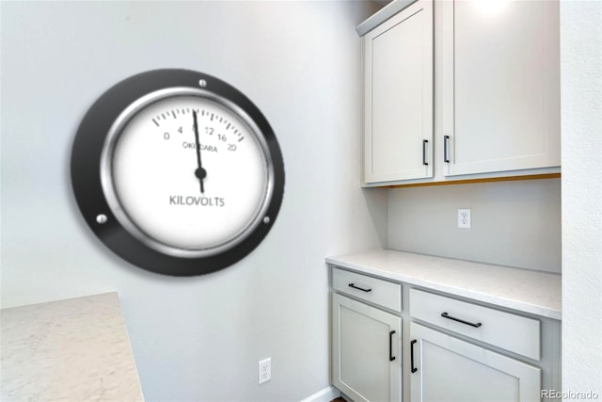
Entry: 8 kV
